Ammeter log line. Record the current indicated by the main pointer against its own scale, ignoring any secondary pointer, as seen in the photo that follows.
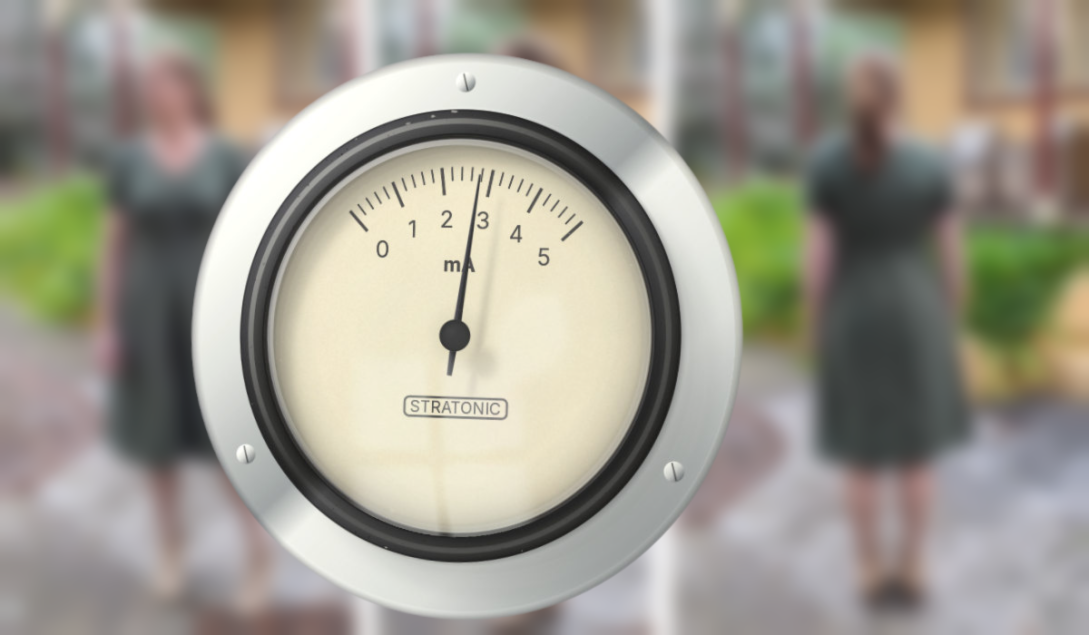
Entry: 2.8 mA
